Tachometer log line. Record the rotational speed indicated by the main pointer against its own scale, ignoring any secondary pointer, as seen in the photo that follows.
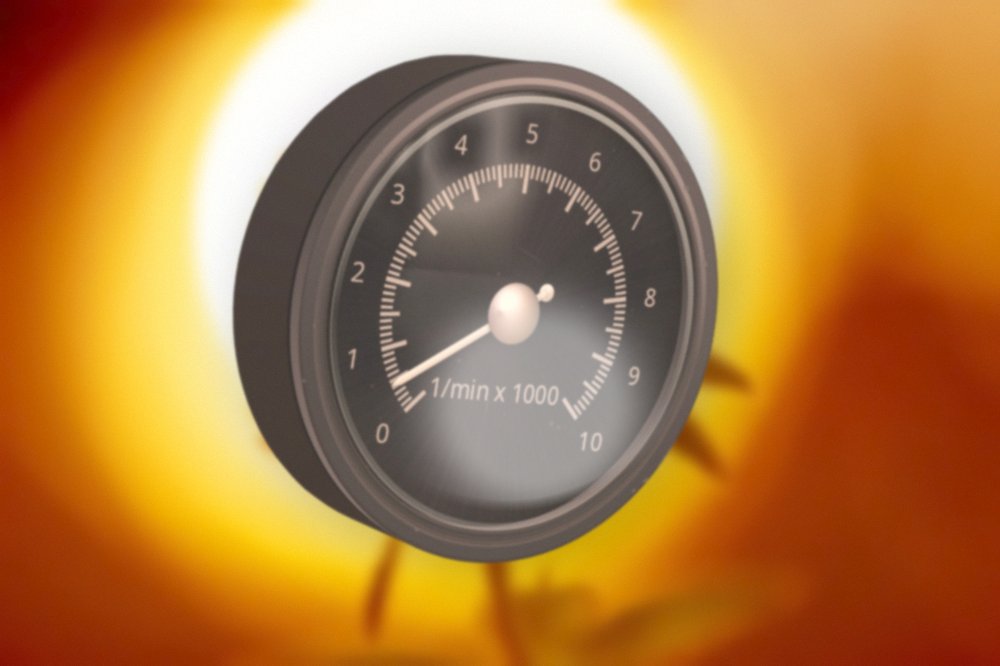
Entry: 500 rpm
